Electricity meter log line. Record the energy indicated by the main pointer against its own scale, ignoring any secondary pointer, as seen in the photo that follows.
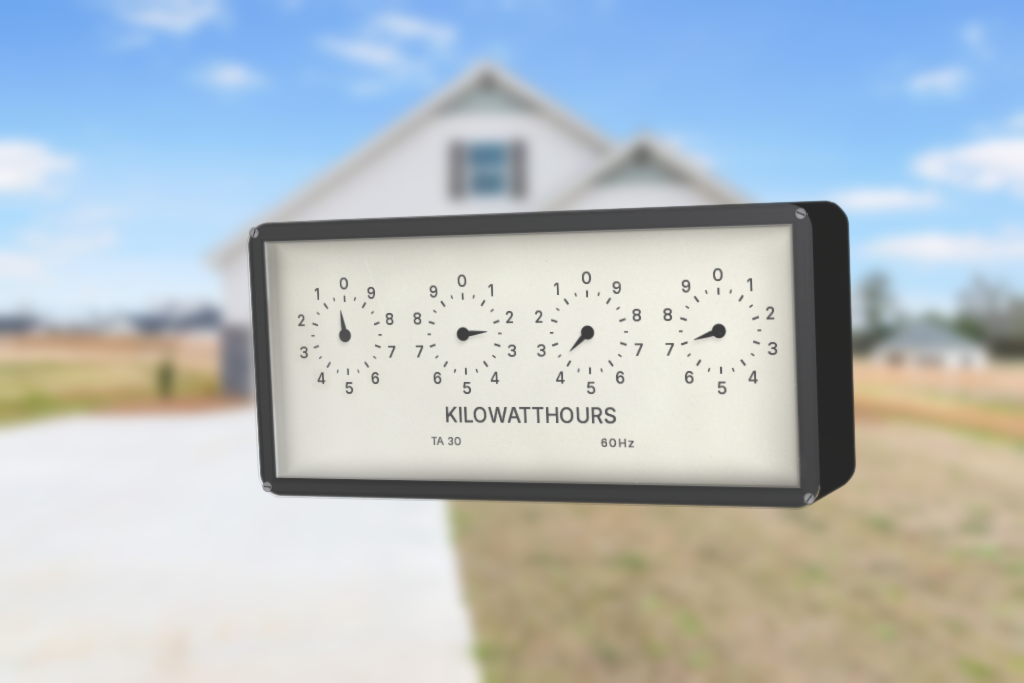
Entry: 237 kWh
